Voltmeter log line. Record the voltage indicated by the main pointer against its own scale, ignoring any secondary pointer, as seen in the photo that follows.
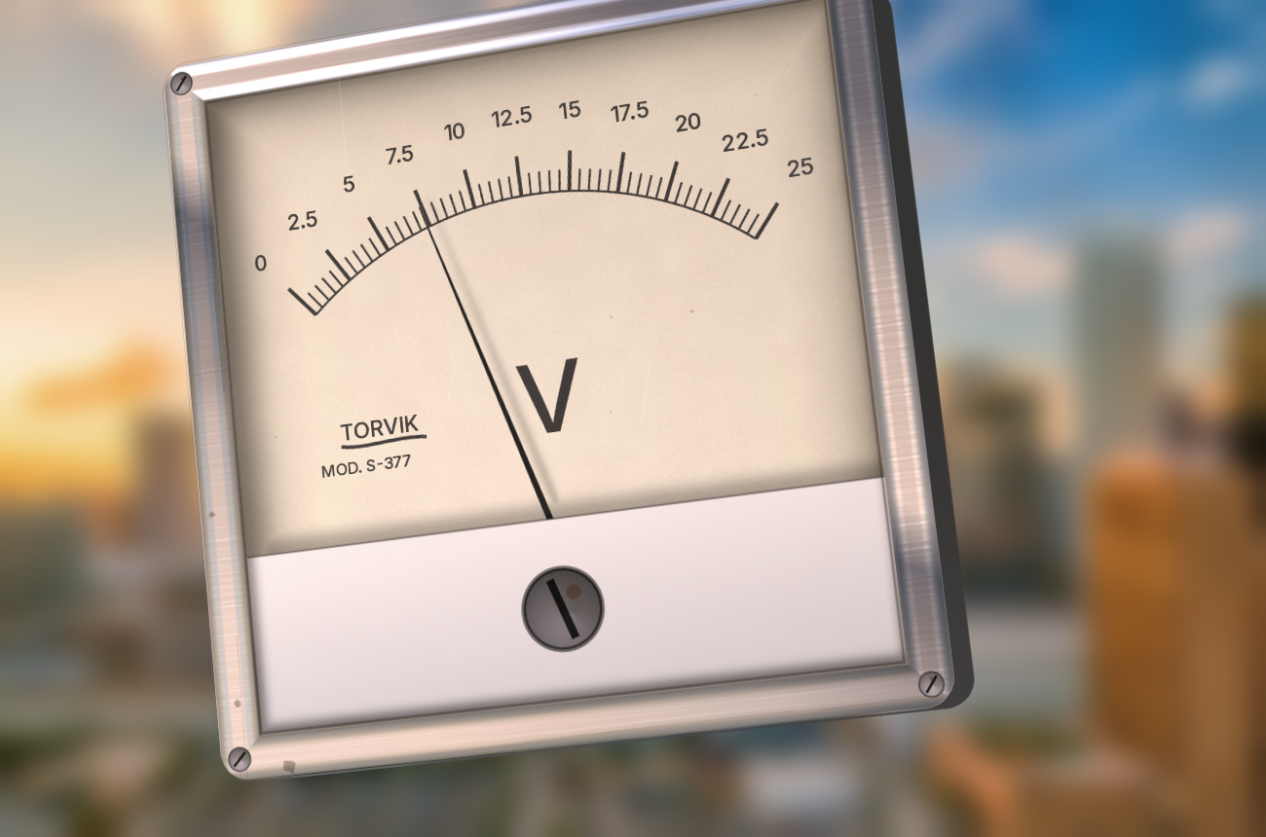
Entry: 7.5 V
